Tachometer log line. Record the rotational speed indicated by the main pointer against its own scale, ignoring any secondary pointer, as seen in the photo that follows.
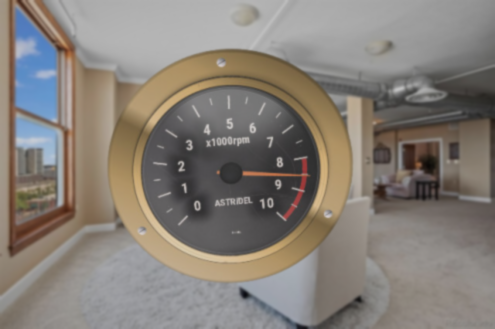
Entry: 8500 rpm
